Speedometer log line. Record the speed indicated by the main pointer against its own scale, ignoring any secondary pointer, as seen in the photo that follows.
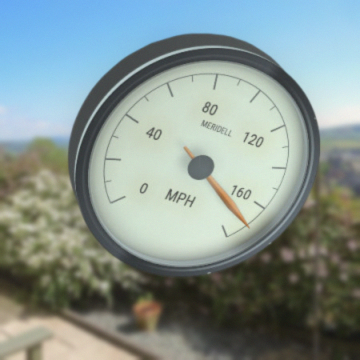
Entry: 170 mph
